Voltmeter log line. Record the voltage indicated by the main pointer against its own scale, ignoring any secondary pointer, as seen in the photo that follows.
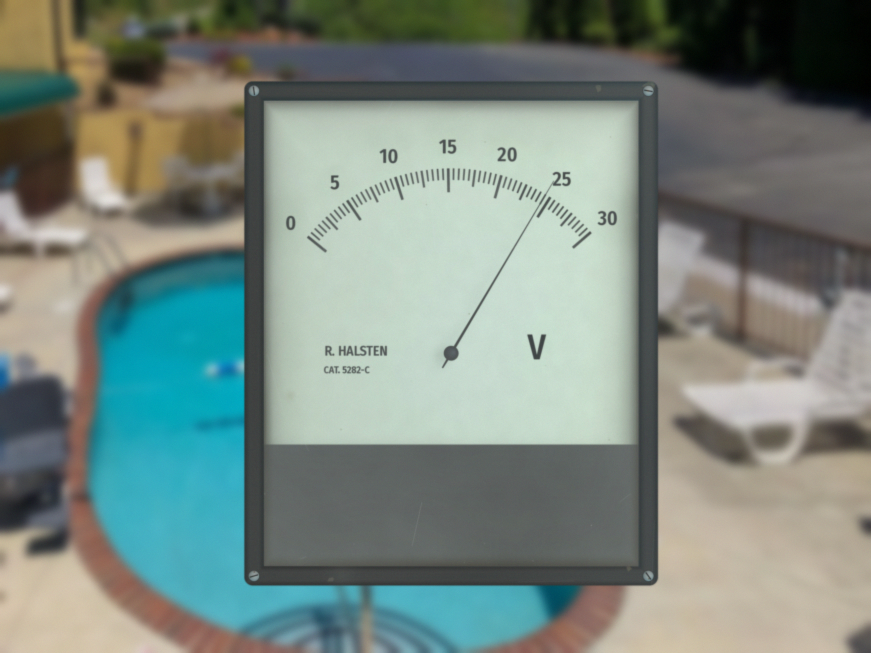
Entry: 24.5 V
